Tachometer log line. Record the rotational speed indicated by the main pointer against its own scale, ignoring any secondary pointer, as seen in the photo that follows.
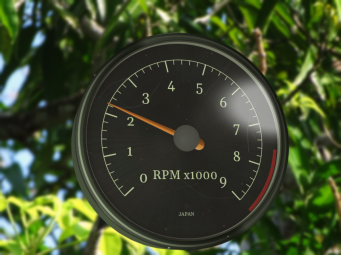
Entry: 2200 rpm
